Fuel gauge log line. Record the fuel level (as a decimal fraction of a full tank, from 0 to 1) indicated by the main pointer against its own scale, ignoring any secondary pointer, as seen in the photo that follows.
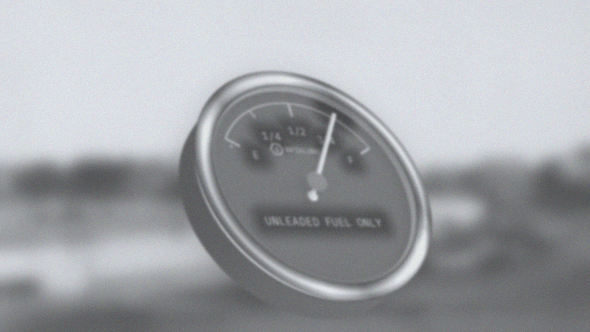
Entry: 0.75
